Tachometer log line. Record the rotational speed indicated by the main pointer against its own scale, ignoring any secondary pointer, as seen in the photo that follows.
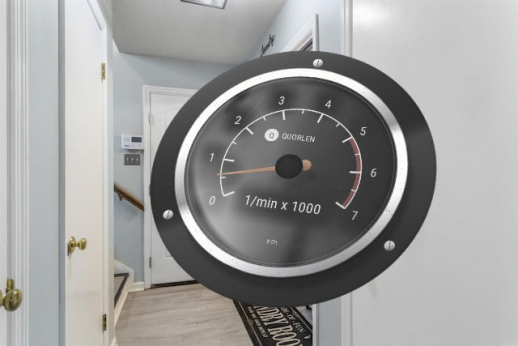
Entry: 500 rpm
